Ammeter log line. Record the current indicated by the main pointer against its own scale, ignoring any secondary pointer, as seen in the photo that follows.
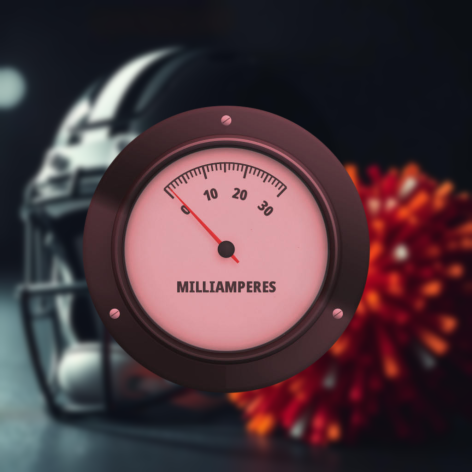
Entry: 1 mA
